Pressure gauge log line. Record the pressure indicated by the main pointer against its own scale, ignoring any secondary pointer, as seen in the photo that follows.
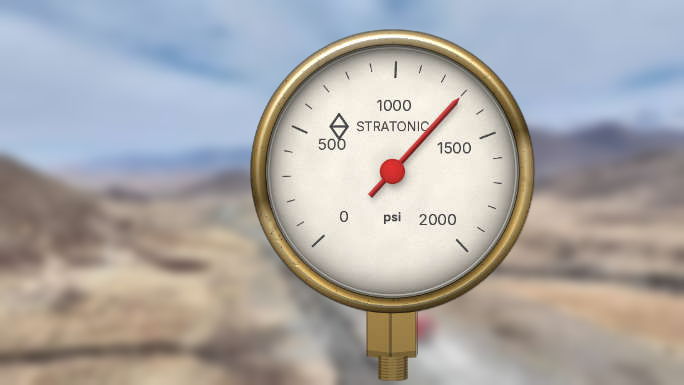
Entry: 1300 psi
